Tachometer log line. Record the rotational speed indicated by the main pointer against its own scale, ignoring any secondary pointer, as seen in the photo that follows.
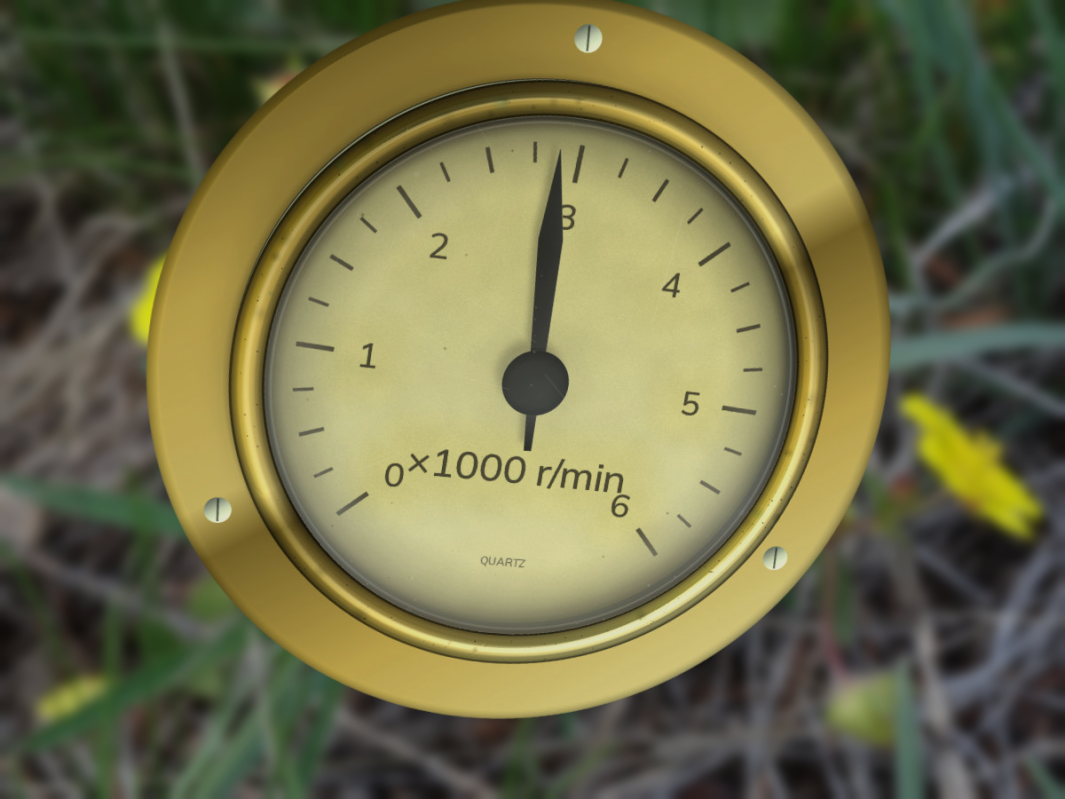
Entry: 2875 rpm
